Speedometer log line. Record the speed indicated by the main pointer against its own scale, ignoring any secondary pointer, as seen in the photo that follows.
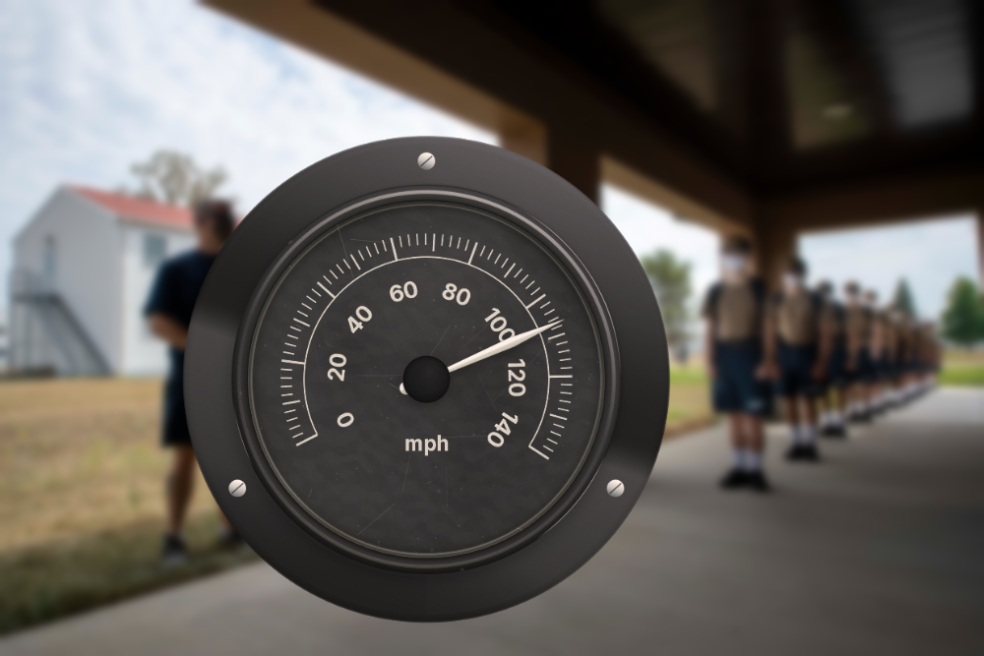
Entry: 107 mph
